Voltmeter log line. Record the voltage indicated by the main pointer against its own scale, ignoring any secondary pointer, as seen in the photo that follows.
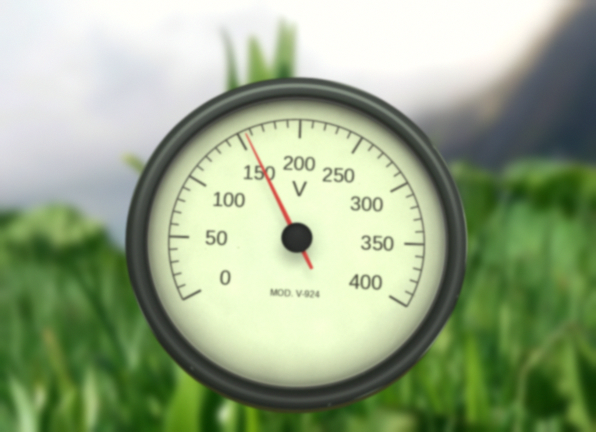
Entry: 155 V
